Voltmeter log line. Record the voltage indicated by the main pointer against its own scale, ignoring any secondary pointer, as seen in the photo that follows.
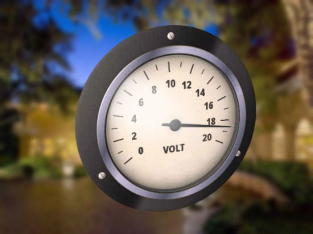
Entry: 18.5 V
